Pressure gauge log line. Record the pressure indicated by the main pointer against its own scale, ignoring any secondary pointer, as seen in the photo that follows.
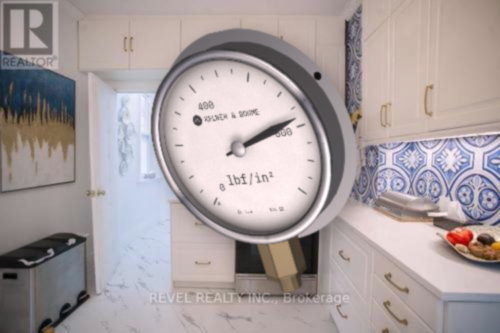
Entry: 775 psi
